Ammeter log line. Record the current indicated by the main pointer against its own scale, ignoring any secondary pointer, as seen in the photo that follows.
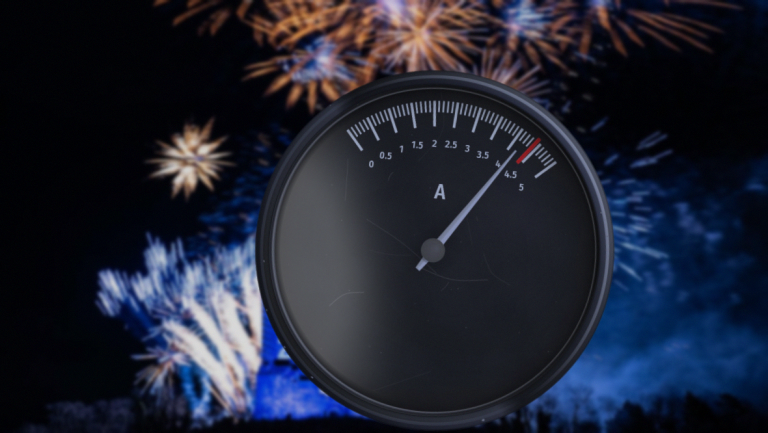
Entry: 4.2 A
